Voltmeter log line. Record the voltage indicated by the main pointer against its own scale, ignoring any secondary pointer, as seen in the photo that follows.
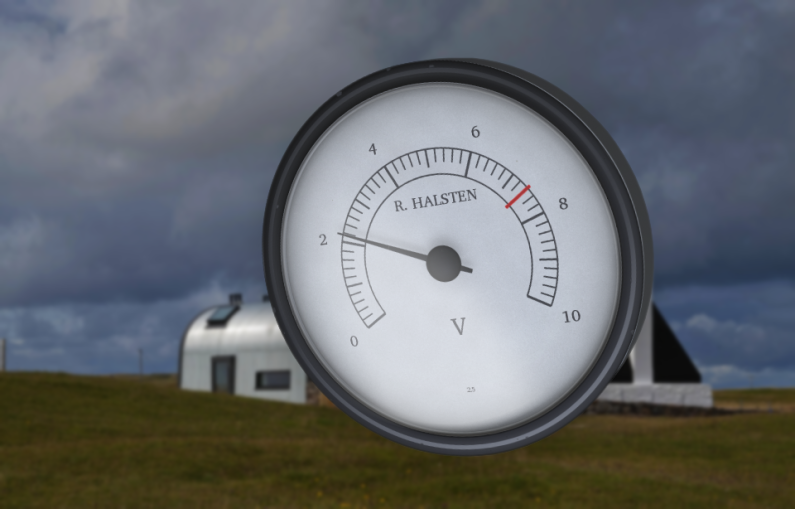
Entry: 2.2 V
